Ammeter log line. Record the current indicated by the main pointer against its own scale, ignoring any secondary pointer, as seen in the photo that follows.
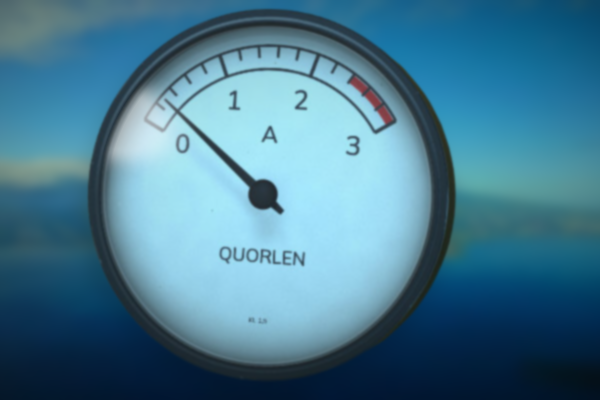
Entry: 0.3 A
